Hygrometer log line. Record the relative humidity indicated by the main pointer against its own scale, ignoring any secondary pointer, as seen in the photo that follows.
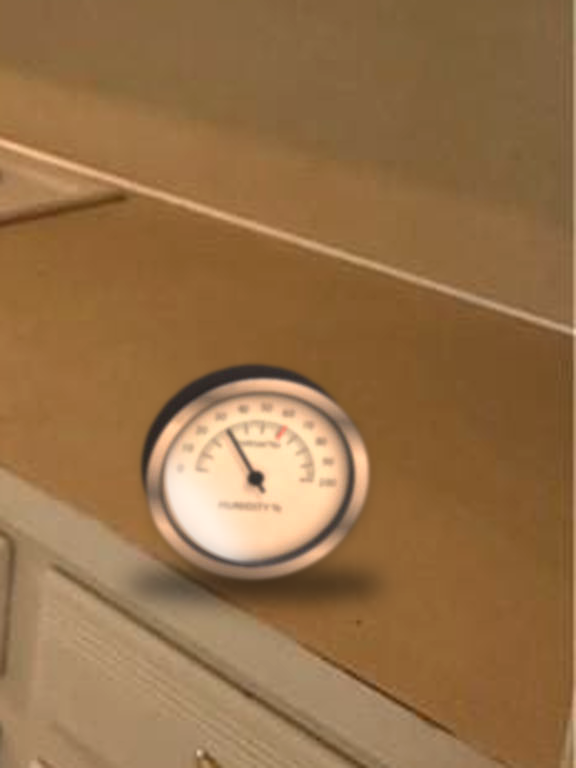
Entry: 30 %
